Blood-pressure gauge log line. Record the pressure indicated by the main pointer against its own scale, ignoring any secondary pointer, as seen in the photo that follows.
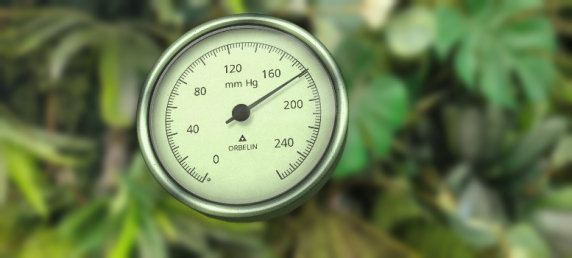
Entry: 180 mmHg
